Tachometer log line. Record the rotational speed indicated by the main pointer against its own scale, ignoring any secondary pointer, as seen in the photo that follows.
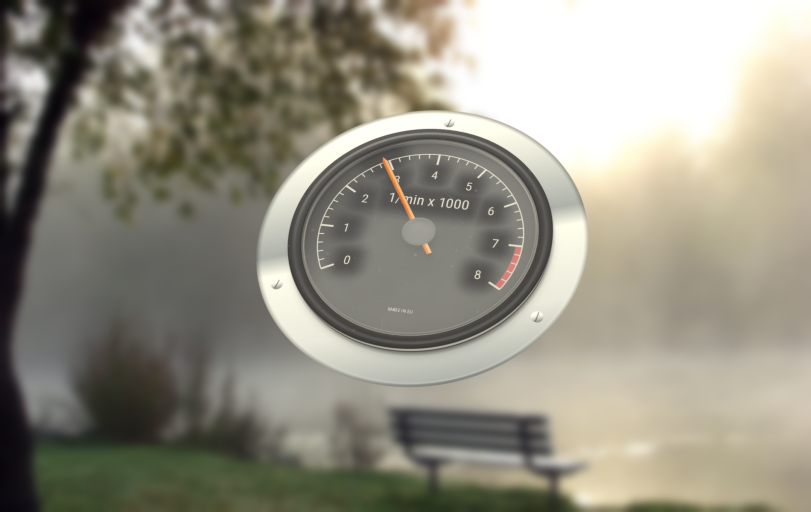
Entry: 2900 rpm
